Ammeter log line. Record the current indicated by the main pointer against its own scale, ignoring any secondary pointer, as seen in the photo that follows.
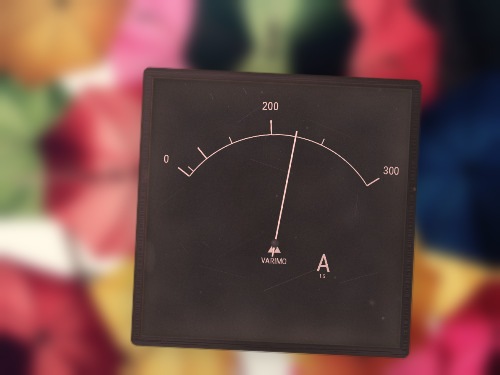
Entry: 225 A
